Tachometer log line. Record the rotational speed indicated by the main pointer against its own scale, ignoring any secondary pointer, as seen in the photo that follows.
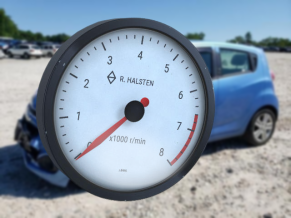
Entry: 0 rpm
